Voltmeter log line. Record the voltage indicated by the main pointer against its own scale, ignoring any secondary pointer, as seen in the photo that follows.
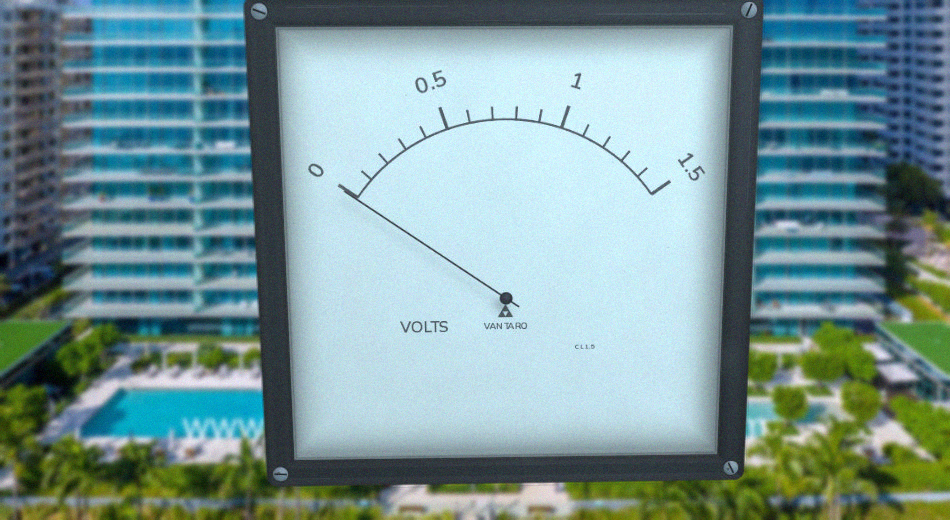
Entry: 0 V
